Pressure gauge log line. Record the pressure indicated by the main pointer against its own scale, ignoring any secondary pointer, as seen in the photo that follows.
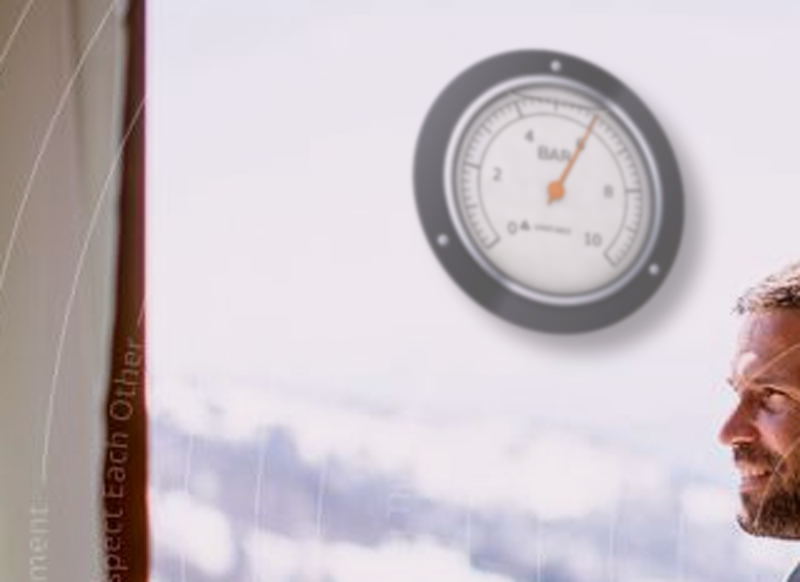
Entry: 6 bar
